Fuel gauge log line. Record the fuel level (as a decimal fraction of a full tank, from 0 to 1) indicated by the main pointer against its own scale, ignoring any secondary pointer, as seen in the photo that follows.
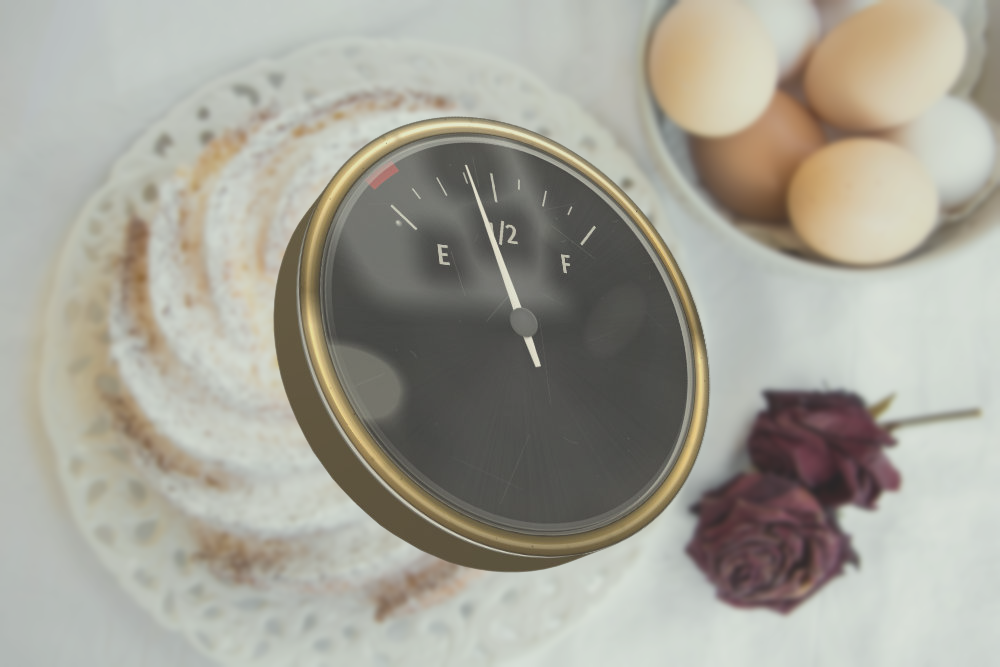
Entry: 0.375
